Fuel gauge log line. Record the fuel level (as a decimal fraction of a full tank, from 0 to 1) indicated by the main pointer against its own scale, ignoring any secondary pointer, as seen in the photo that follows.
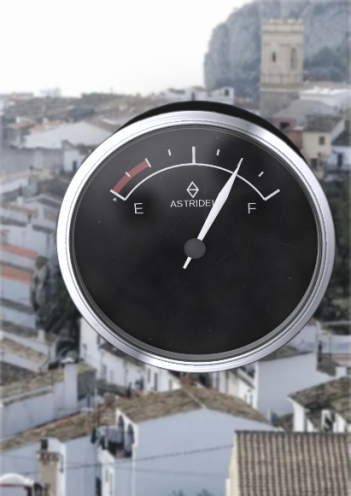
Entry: 0.75
